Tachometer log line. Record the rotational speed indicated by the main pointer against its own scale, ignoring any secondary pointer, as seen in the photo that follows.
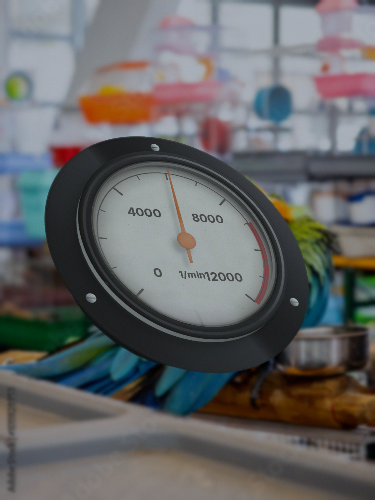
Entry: 6000 rpm
